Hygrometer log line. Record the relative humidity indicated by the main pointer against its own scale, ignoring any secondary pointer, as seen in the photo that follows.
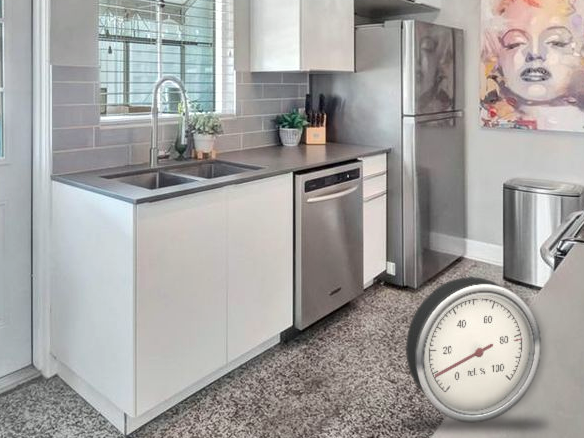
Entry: 10 %
